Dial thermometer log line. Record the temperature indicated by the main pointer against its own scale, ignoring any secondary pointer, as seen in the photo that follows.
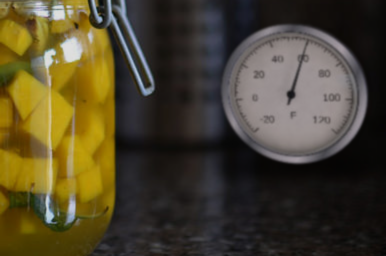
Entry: 60 °F
